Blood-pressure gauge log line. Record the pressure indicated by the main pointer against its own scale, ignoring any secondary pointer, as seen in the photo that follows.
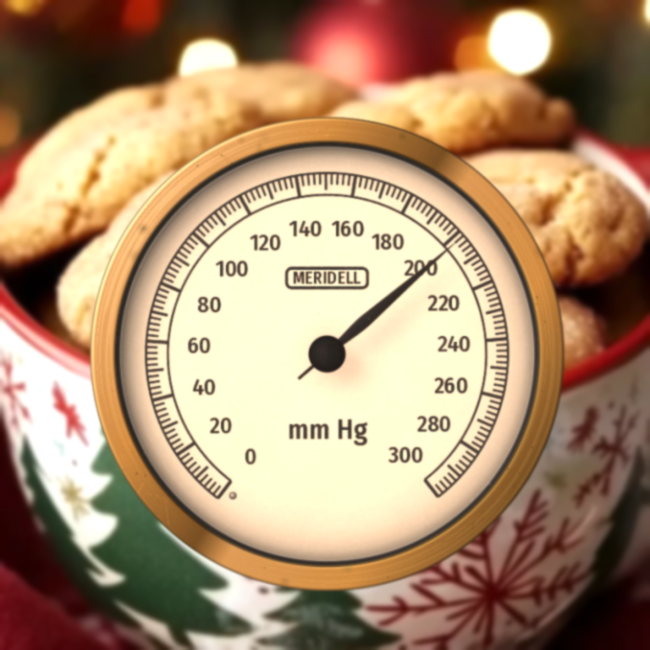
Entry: 202 mmHg
